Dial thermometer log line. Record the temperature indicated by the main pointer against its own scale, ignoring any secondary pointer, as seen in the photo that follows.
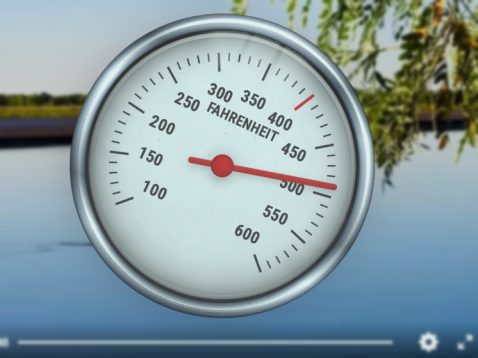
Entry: 490 °F
